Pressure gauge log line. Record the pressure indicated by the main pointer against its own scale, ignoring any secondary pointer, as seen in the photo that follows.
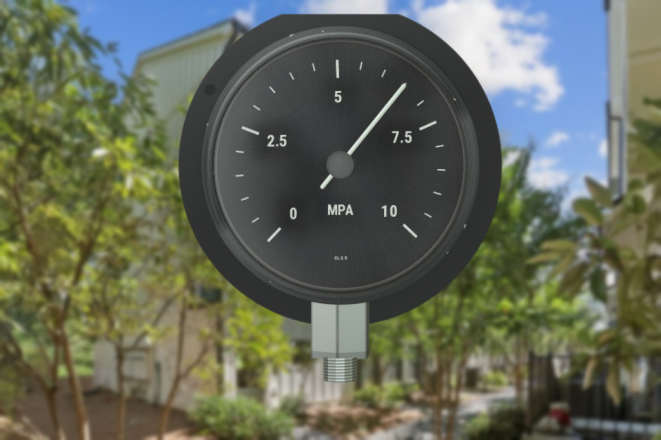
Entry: 6.5 MPa
